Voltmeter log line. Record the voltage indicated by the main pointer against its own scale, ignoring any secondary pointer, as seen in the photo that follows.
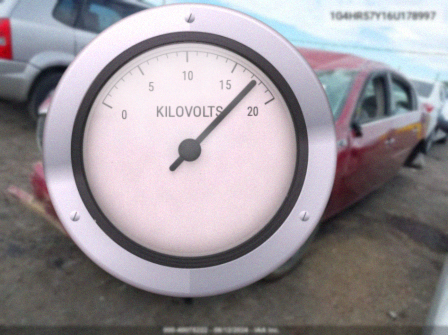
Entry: 17.5 kV
